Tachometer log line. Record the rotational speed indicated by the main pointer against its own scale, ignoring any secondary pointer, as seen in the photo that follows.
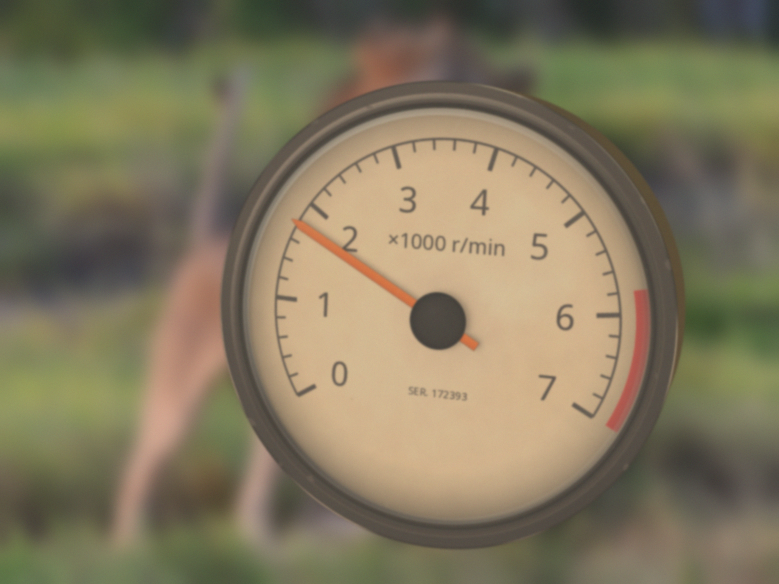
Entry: 1800 rpm
